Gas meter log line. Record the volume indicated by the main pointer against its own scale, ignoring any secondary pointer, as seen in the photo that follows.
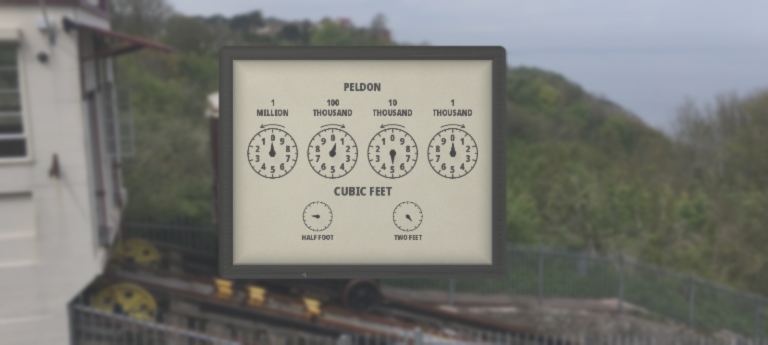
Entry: 5000 ft³
